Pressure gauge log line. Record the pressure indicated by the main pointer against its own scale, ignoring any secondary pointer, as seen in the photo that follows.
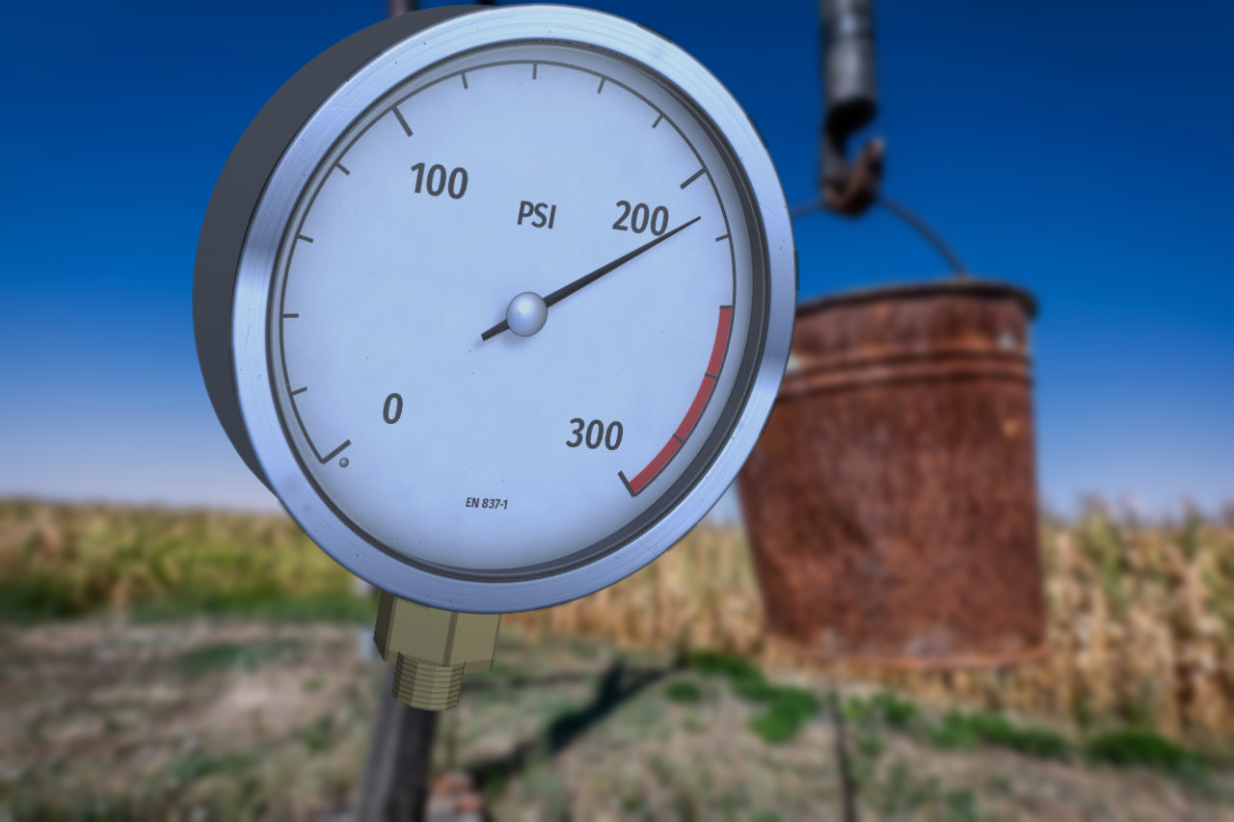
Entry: 210 psi
